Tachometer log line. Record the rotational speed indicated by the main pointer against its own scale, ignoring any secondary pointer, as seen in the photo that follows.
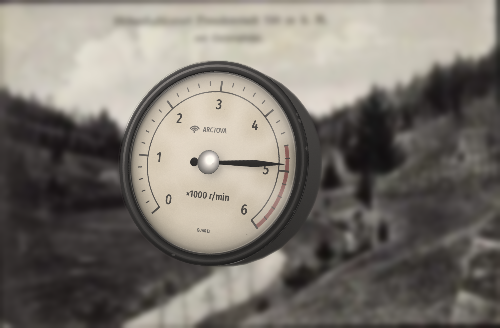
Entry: 4900 rpm
